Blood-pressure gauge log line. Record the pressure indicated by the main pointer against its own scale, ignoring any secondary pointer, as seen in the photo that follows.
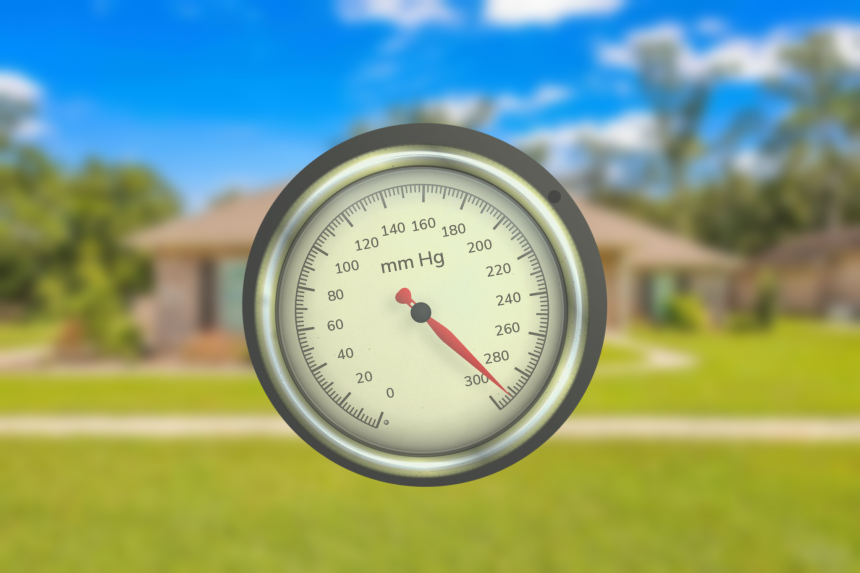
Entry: 292 mmHg
